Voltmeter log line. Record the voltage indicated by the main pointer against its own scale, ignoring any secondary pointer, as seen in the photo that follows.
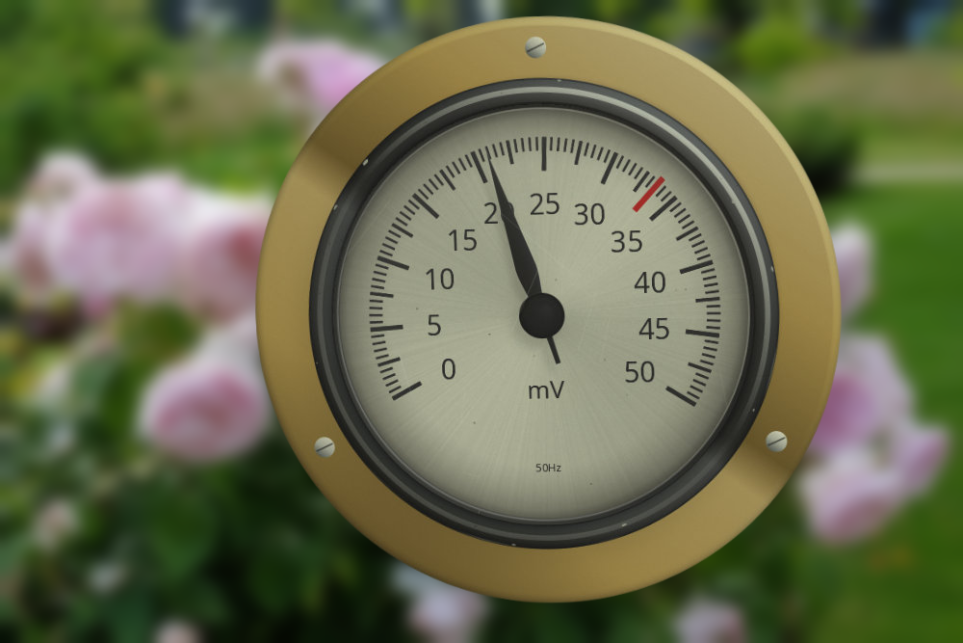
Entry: 21 mV
